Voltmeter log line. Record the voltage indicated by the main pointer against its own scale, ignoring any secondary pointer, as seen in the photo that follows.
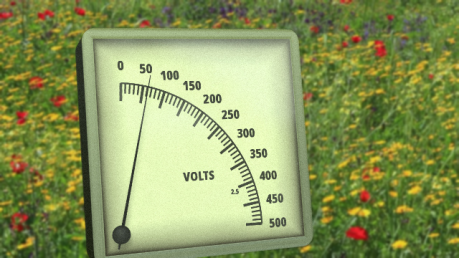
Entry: 60 V
